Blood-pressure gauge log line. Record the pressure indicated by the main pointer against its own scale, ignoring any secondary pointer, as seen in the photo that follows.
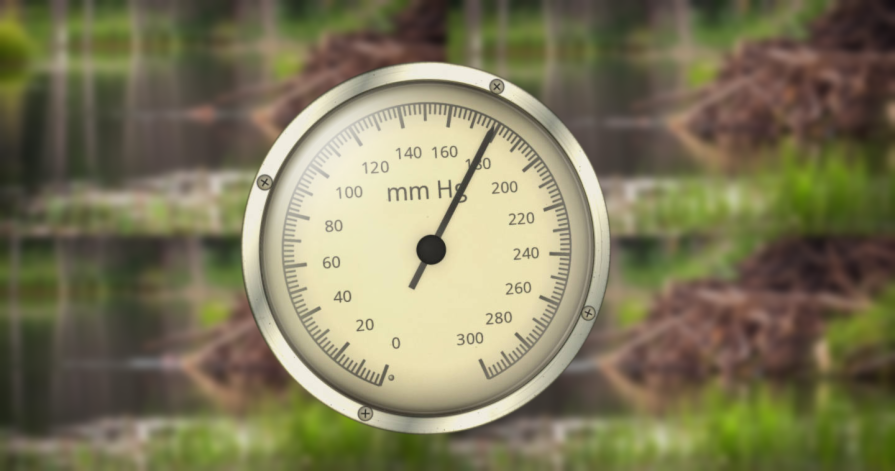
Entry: 178 mmHg
